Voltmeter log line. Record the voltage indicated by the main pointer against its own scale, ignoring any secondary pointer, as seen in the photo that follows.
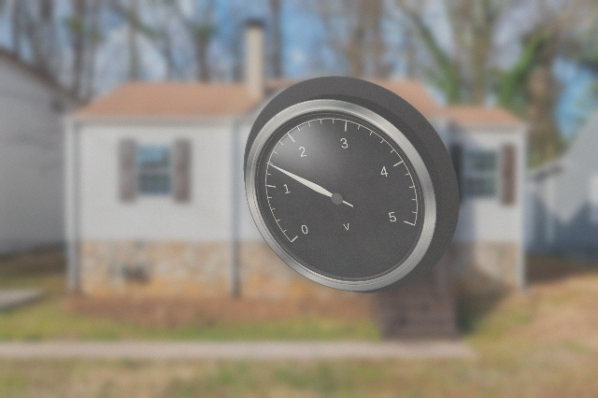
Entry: 1.4 V
